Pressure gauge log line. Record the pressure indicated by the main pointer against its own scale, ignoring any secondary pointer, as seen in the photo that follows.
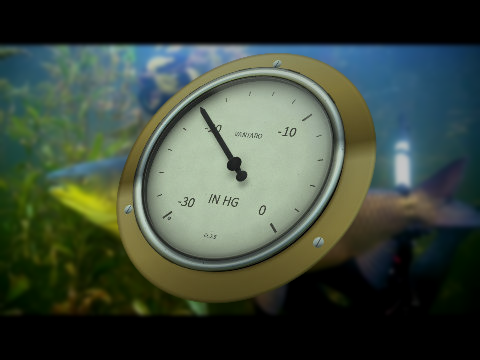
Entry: -20 inHg
